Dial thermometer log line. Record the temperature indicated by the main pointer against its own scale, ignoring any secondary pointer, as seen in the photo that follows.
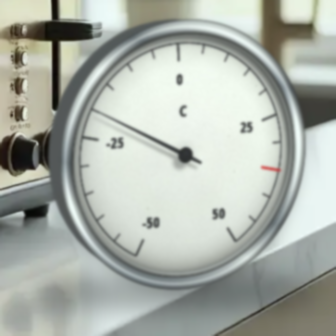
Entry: -20 °C
